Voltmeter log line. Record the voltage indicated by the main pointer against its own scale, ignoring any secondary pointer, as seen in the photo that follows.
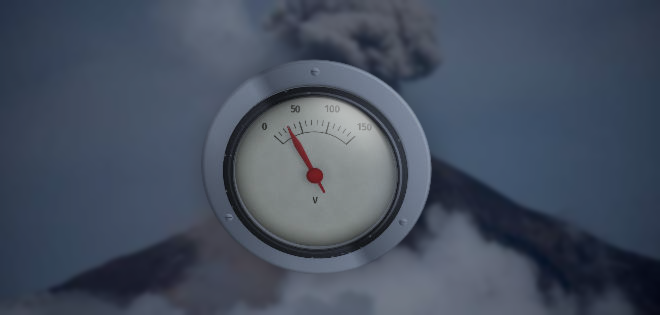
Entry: 30 V
